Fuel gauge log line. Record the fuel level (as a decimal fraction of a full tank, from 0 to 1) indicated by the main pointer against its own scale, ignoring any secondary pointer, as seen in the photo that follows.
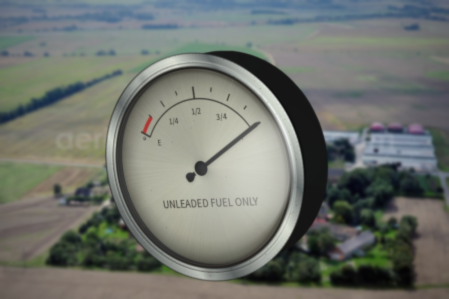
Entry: 1
